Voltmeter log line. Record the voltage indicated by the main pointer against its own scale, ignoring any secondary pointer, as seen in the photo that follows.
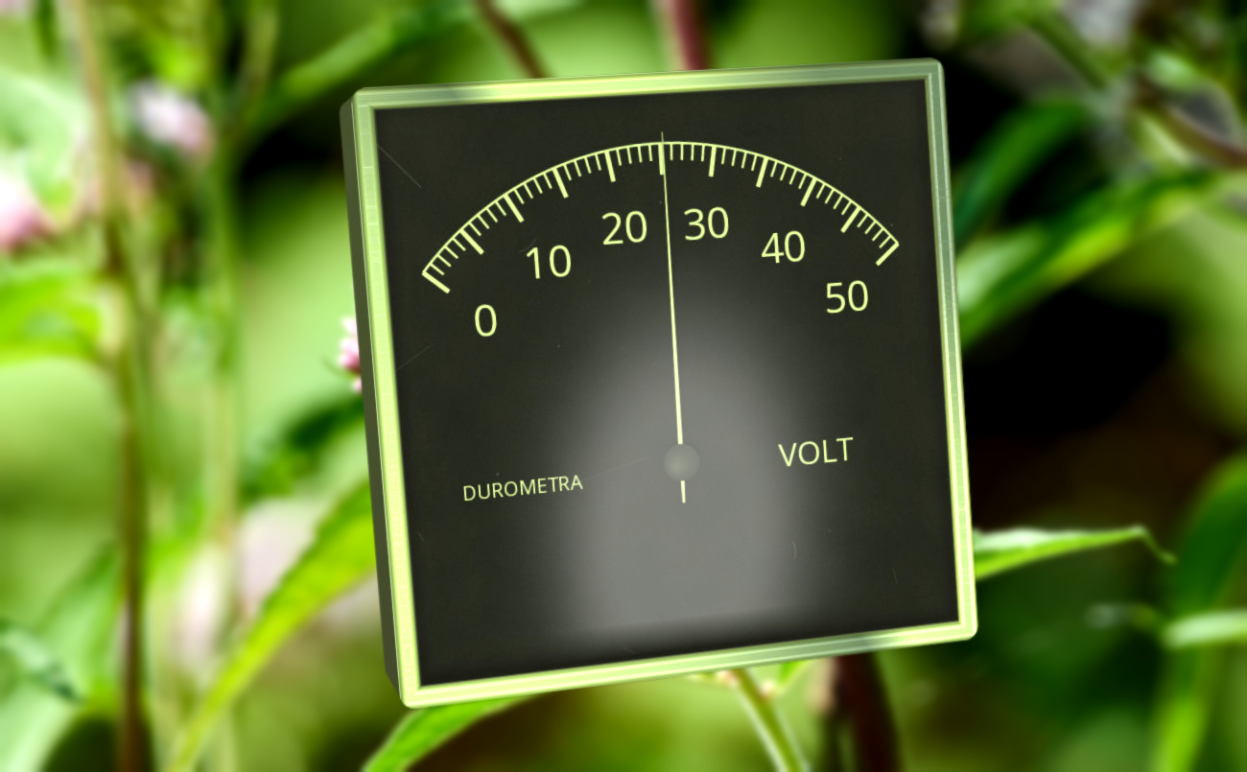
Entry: 25 V
